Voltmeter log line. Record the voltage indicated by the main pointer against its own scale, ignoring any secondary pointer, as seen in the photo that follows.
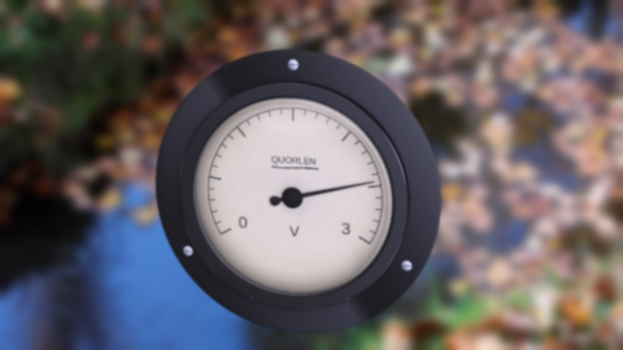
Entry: 2.45 V
